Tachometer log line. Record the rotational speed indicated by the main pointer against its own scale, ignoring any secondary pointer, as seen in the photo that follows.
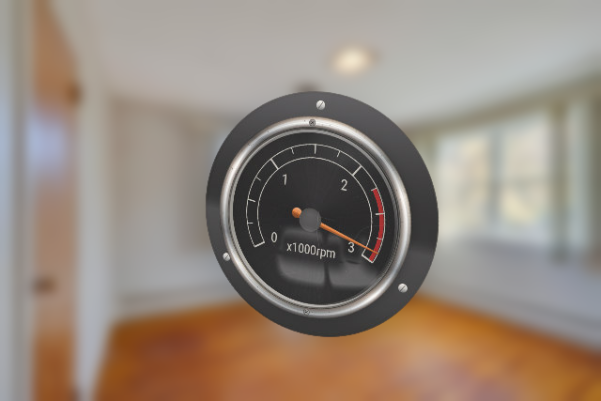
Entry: 2875 rpm
